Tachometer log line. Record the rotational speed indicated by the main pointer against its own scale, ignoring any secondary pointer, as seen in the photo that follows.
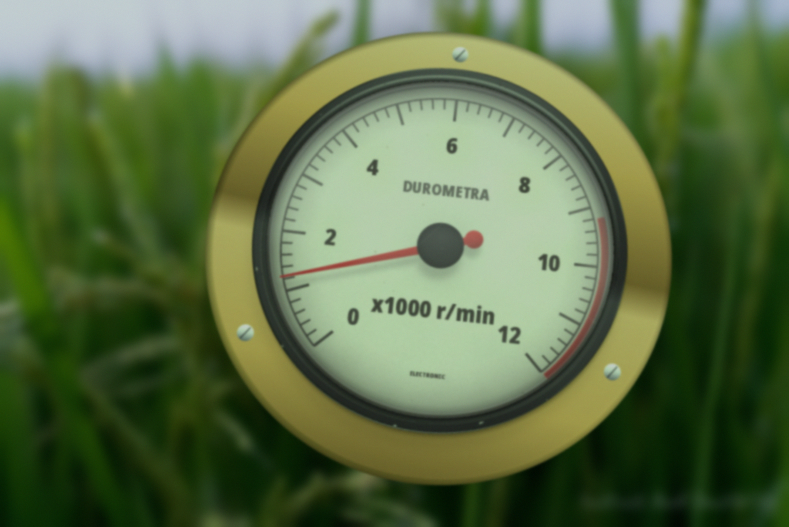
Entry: 1200 rpm
